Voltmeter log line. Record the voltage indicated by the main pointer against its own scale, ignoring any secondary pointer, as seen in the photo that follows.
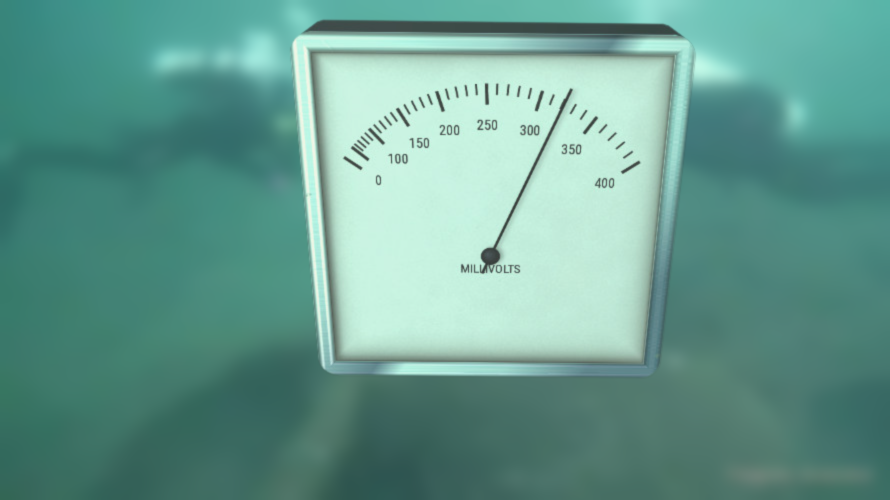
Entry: 320 mV
